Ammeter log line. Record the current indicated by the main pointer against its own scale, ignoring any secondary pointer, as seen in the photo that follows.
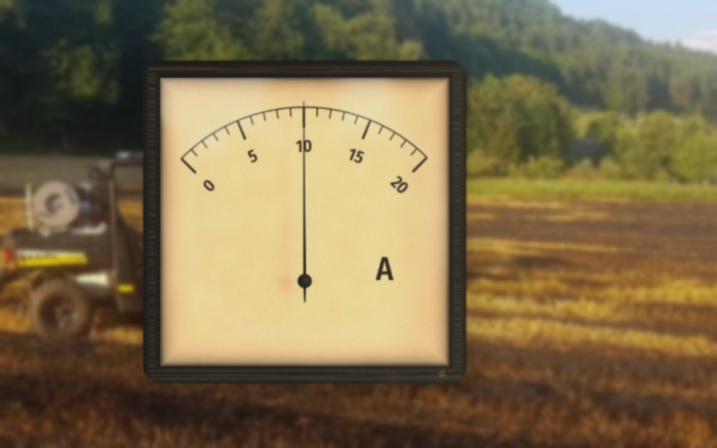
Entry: 10 A
